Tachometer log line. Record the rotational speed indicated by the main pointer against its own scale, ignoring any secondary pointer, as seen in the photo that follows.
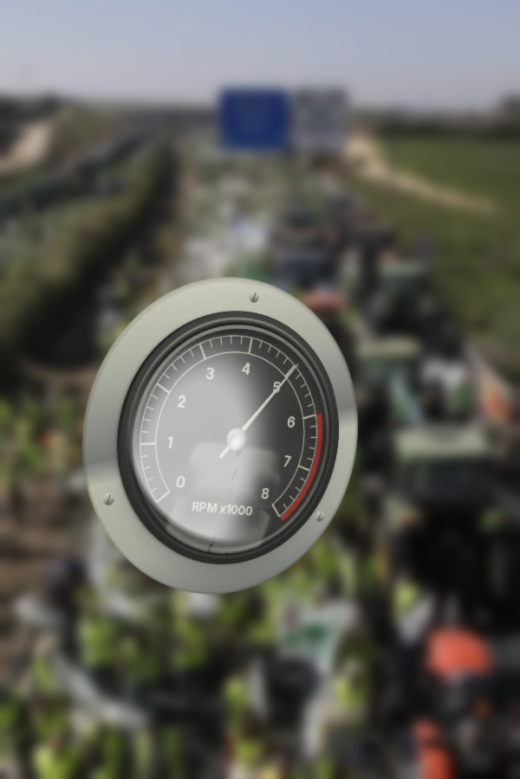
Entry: 5000 rpm
